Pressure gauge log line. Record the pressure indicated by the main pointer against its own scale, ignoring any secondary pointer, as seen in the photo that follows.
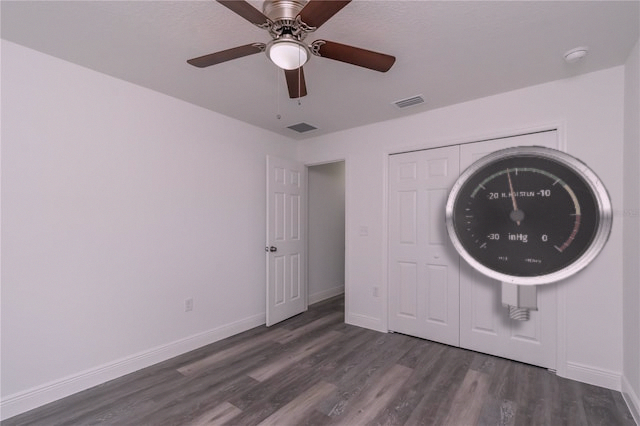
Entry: -16 inHg
